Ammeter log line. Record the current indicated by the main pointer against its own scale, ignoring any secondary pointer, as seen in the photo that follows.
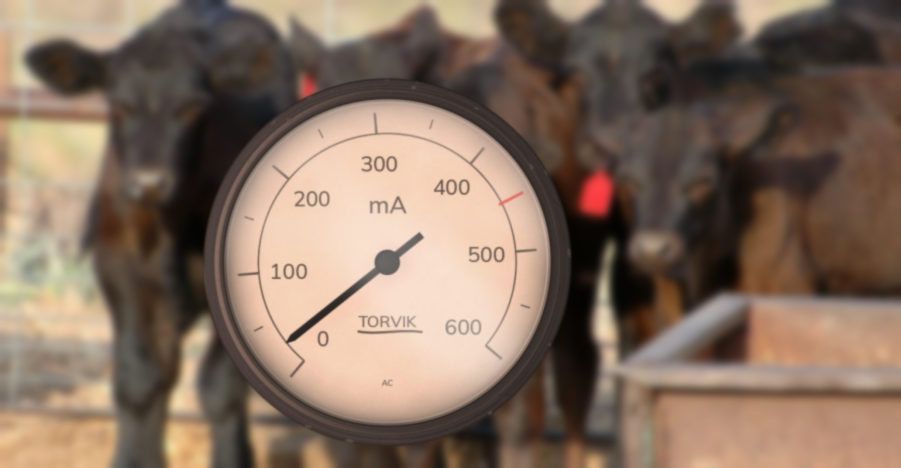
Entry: 25 mA
